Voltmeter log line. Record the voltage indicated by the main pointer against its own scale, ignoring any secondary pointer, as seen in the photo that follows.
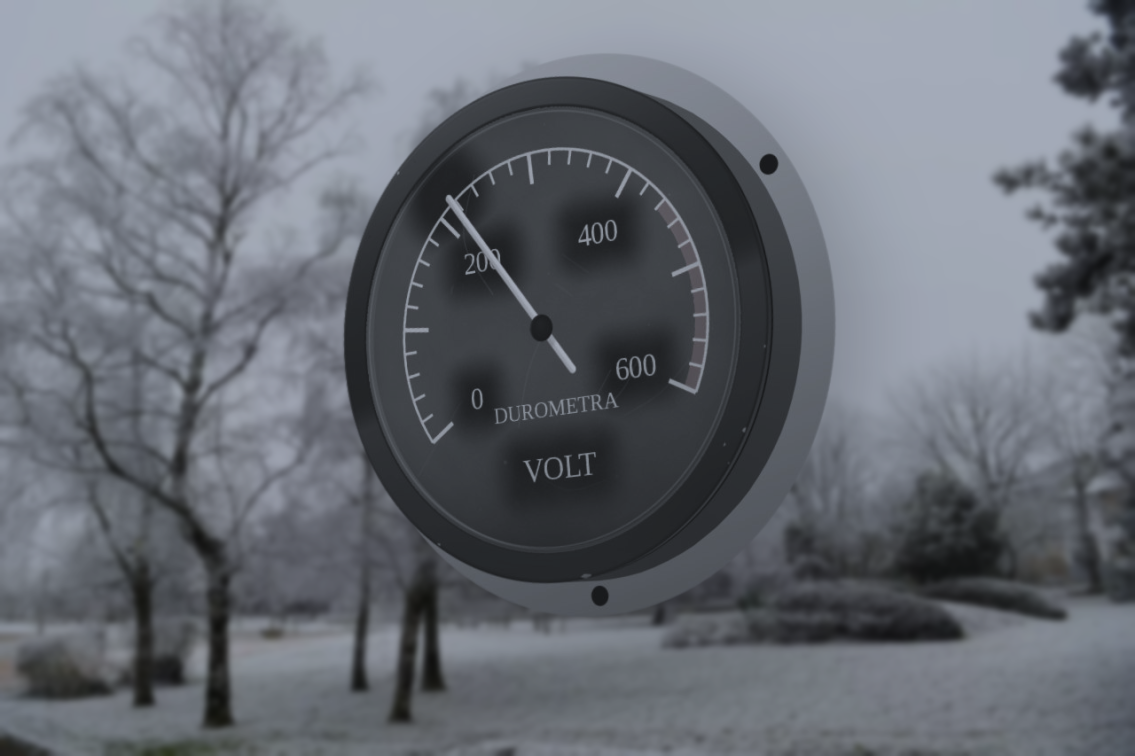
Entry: 220 V
